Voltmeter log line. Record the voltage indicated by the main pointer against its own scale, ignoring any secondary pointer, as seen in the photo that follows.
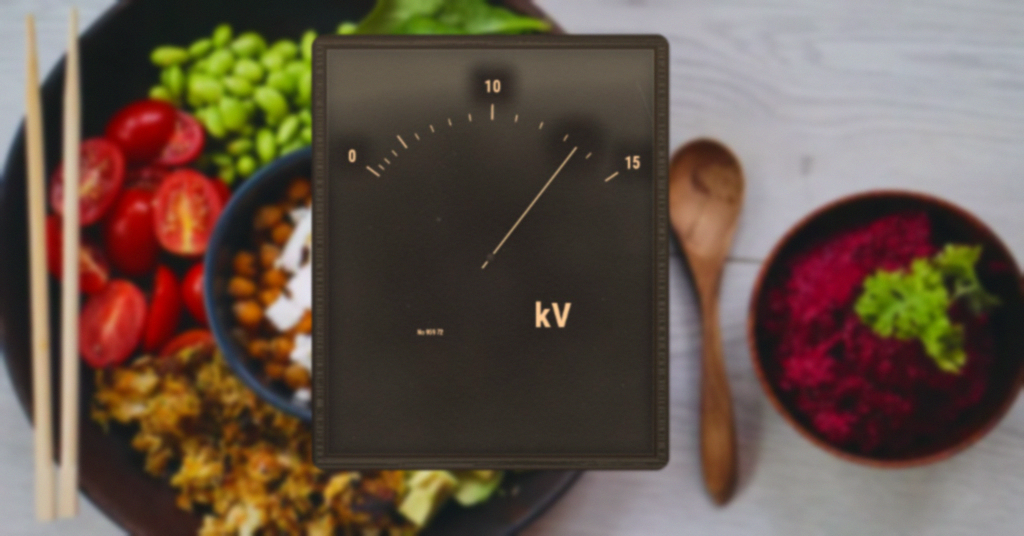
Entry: 13.5 kV
